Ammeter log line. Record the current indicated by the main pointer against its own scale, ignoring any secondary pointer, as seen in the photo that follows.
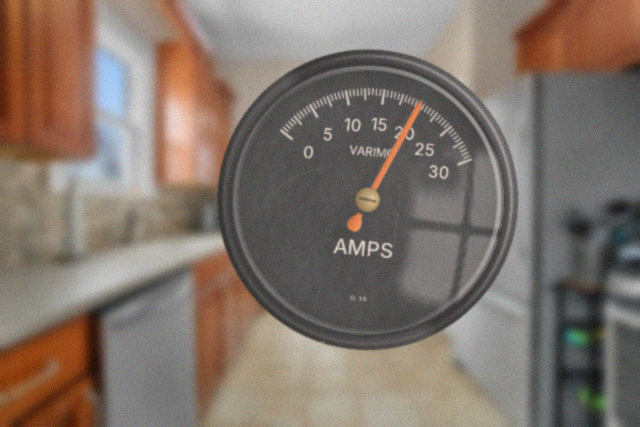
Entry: 20 A
